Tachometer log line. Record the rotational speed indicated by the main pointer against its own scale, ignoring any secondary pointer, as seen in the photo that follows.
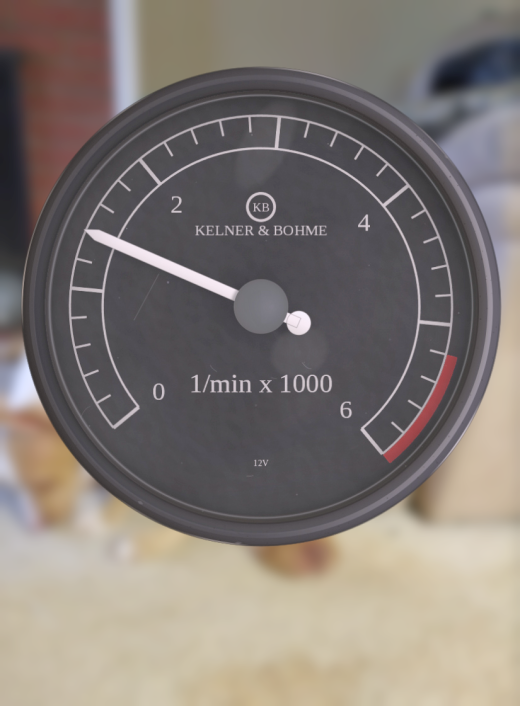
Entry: 1400 rpm
